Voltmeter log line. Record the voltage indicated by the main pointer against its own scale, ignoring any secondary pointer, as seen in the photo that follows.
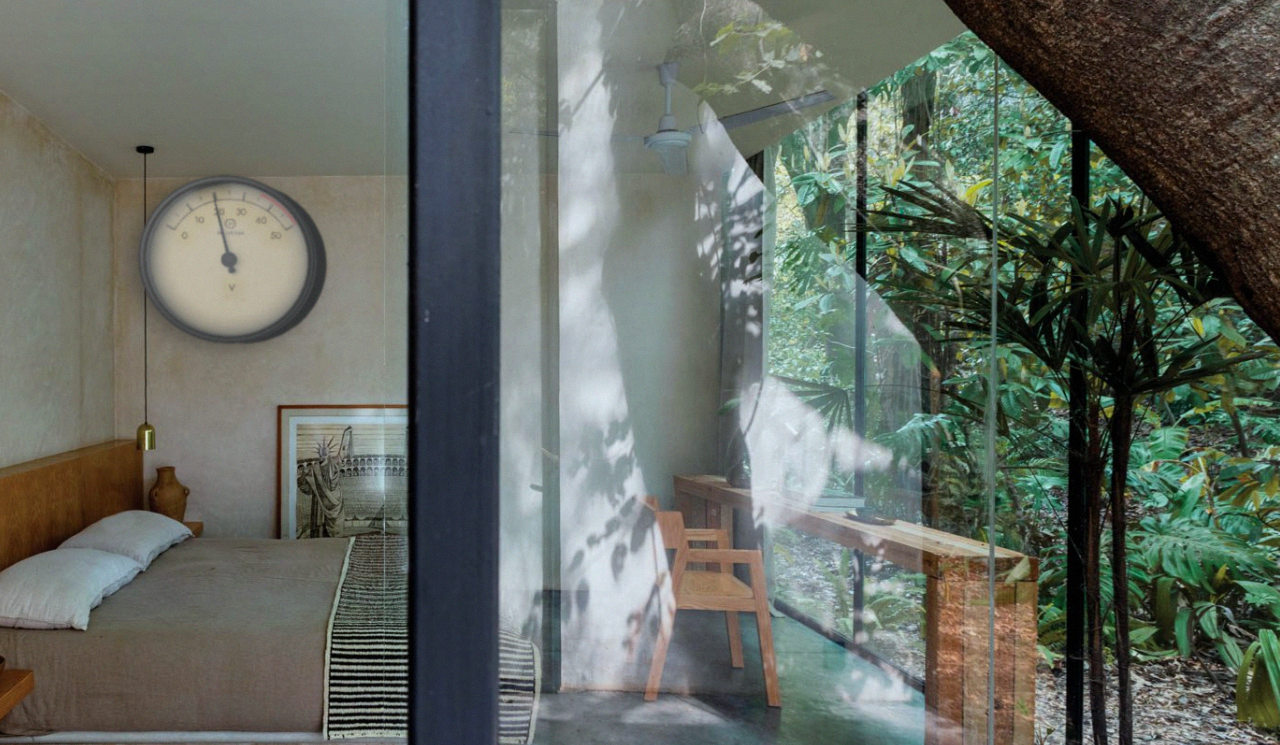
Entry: 20 V
